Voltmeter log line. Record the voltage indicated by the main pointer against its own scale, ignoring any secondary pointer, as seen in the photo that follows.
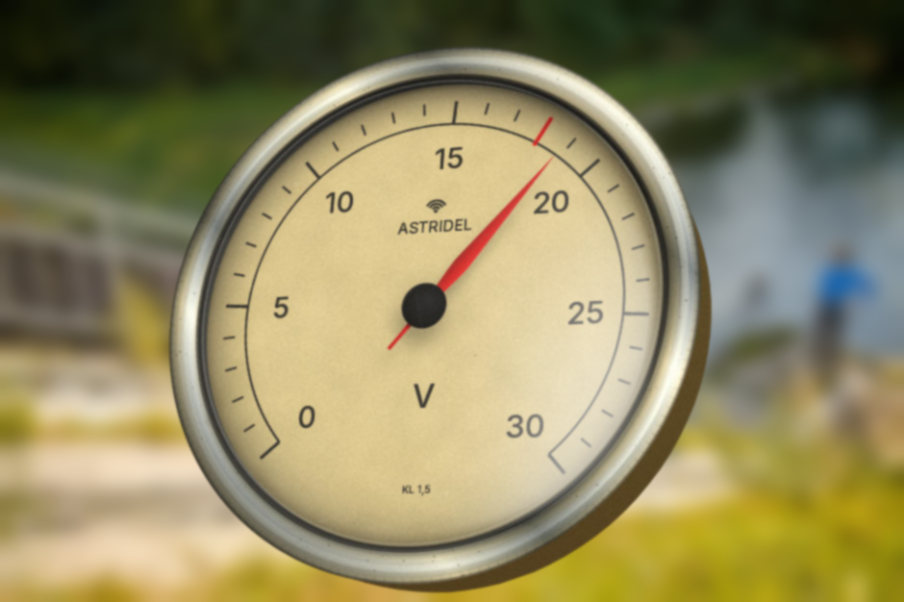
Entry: 19 V
